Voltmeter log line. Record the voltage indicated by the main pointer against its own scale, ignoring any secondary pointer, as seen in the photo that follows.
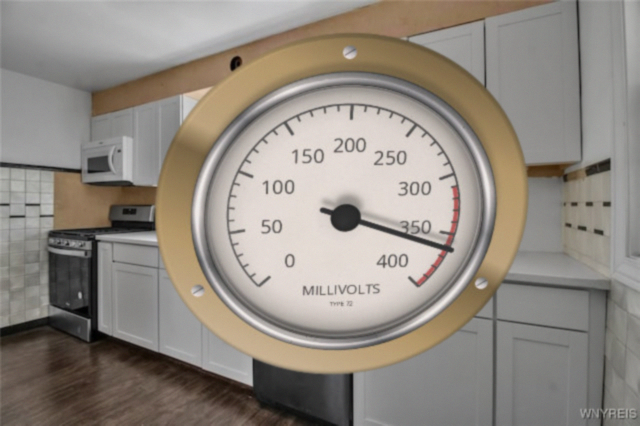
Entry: 360 mV
